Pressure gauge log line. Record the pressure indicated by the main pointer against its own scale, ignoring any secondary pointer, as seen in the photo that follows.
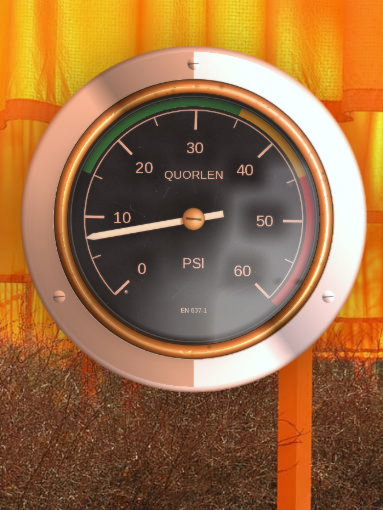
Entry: 7.5 psi
